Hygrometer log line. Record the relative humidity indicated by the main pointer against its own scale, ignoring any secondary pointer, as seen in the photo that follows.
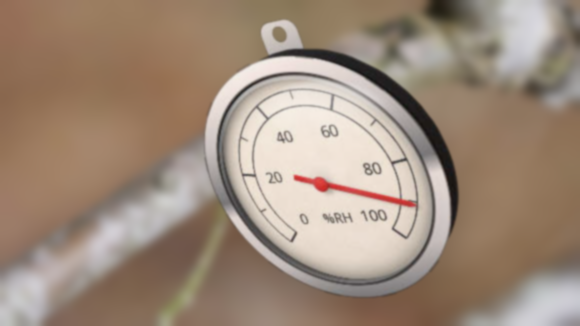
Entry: 90 %
